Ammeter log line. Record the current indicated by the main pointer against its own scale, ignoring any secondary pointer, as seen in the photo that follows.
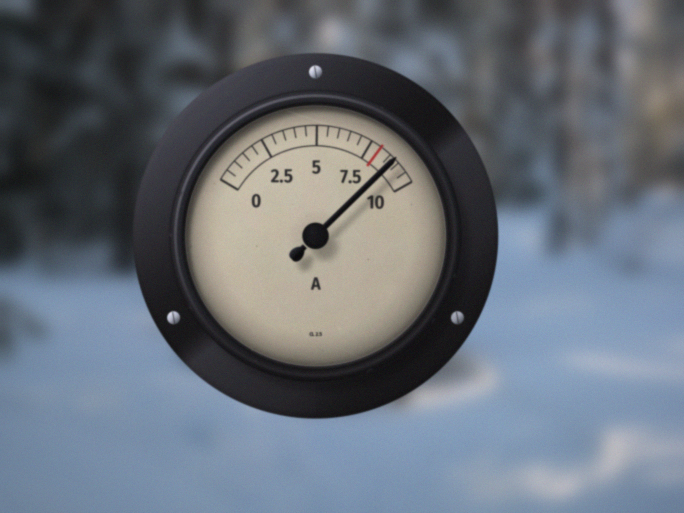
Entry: 8.75 A
